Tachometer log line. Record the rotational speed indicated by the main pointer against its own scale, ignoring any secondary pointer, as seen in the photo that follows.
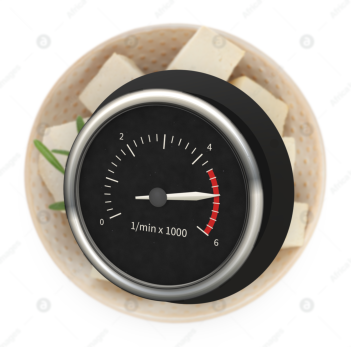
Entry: 5000 rpm
